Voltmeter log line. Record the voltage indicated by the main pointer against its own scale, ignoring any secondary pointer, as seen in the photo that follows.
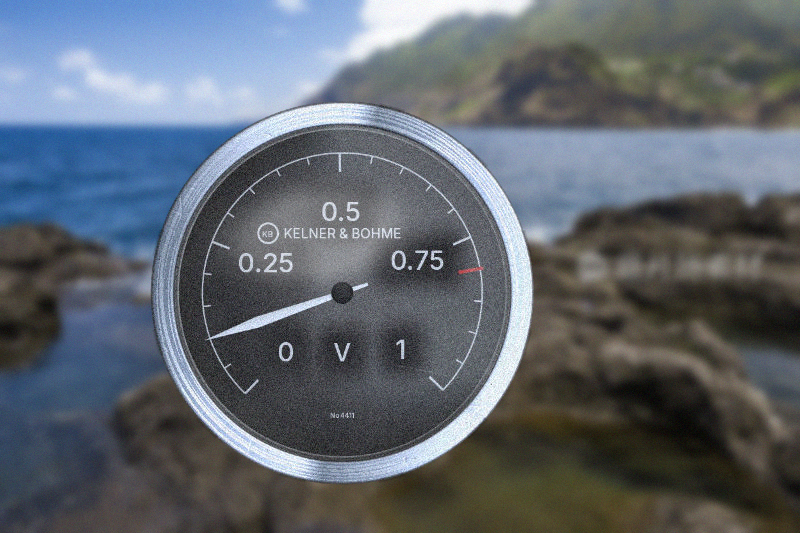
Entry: 0.1 V
